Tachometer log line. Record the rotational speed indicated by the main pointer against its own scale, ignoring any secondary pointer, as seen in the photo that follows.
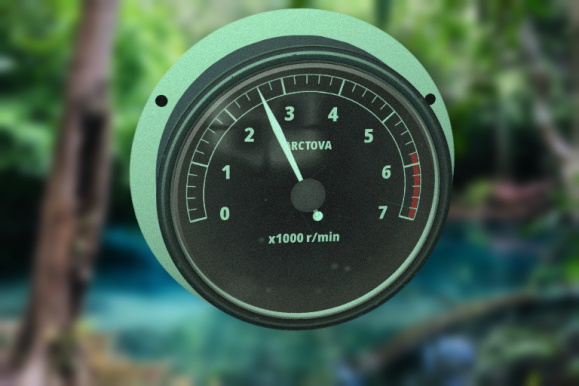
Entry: 2600 rpm
